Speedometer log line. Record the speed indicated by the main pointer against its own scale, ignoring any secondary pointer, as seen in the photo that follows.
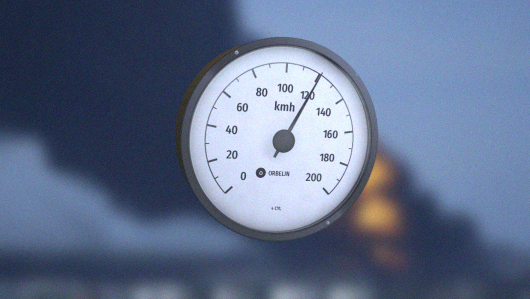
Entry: 120 km/h
